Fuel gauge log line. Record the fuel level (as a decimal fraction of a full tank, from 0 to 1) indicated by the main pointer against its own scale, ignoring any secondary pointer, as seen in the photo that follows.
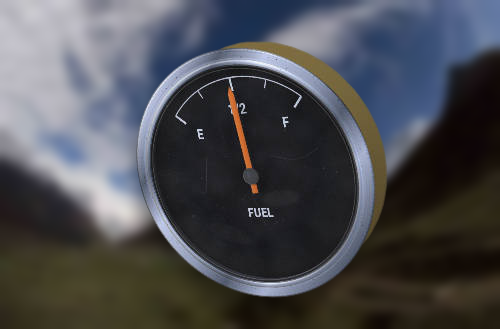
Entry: 0.5
